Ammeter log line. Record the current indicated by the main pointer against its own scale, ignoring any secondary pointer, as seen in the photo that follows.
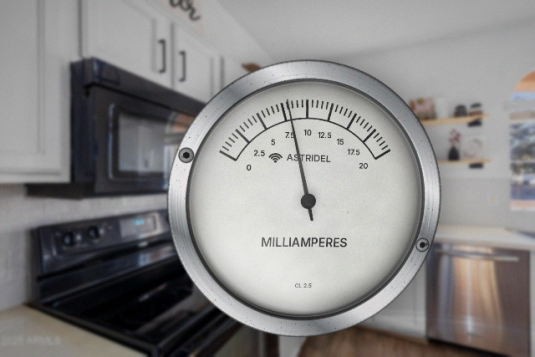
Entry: 8 mA
